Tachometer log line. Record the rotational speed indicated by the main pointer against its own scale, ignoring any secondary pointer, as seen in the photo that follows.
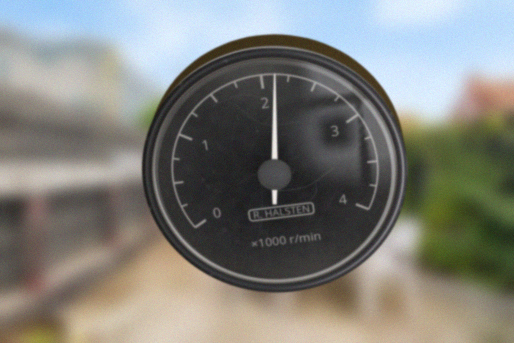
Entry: 2125 rpm
